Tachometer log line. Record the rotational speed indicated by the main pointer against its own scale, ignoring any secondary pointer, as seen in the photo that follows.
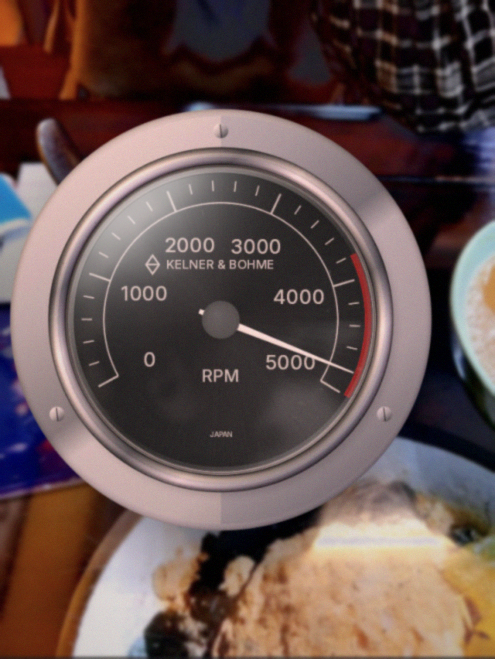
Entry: 4800 rpm
